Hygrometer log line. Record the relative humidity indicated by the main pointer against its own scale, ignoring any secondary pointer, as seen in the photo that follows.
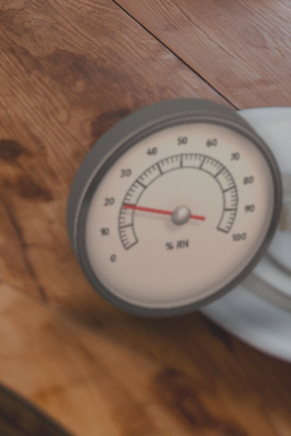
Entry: 20 %
